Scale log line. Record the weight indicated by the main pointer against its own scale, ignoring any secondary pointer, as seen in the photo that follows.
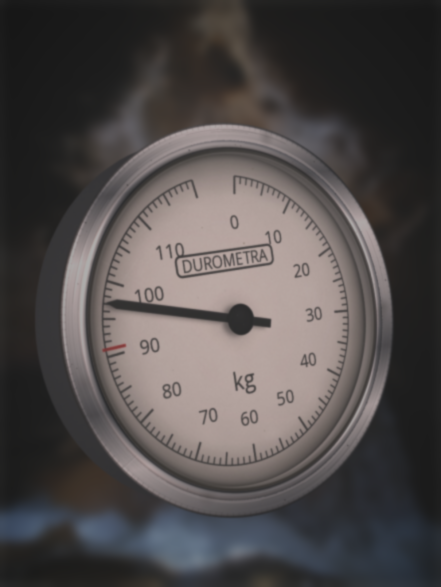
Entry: 97 kg
